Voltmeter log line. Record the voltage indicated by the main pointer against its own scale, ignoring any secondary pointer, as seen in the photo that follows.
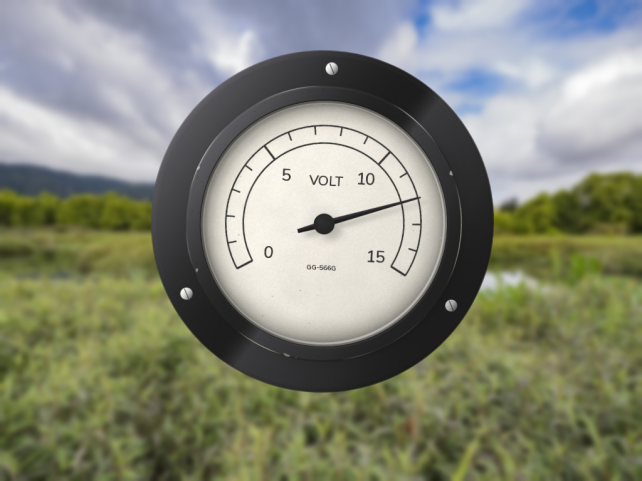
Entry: 12 V
